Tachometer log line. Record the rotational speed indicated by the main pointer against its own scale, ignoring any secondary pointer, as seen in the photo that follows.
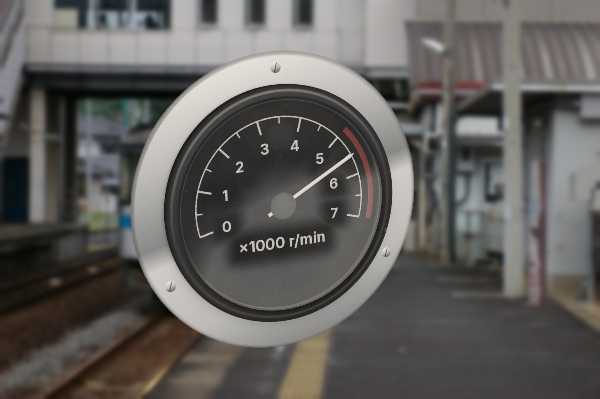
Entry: 5500 rpm
